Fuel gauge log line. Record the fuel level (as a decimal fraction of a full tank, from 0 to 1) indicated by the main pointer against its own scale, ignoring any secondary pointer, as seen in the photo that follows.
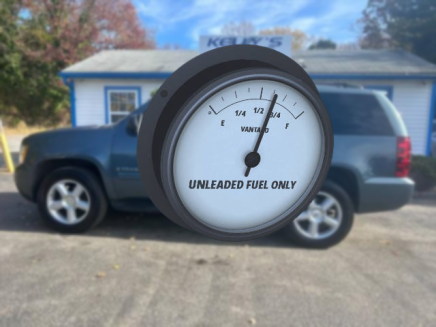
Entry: 0.625
